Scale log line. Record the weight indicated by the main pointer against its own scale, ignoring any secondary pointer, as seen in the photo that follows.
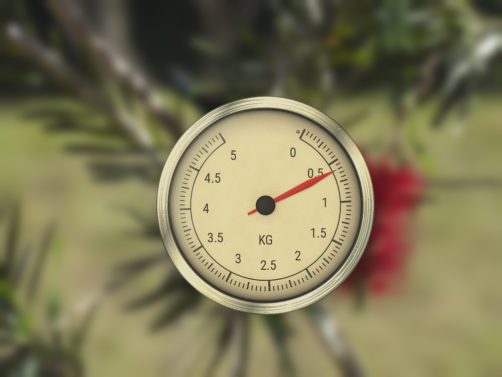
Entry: 0.6 kg
